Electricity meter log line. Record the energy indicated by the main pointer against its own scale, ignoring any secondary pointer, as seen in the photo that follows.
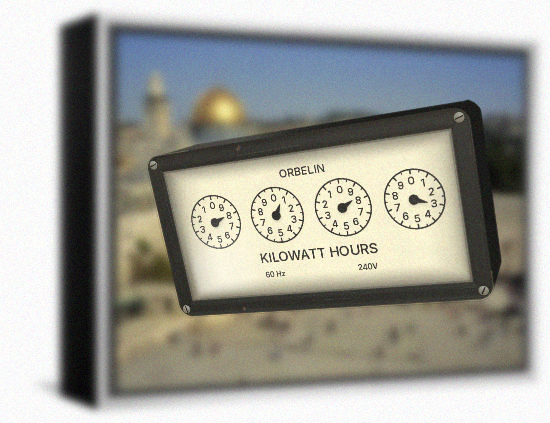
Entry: 8083 kWh
